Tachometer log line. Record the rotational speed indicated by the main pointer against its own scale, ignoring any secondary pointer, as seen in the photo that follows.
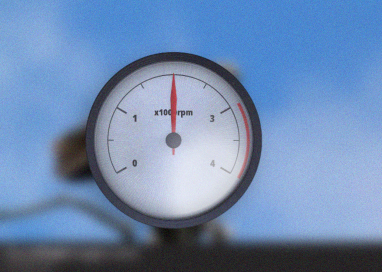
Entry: 2000 rpm
